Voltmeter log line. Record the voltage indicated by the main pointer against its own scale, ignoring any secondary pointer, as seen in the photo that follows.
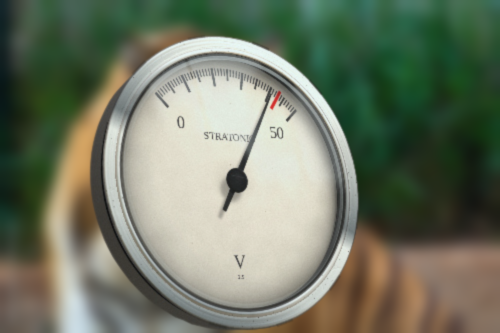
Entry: 40 V
